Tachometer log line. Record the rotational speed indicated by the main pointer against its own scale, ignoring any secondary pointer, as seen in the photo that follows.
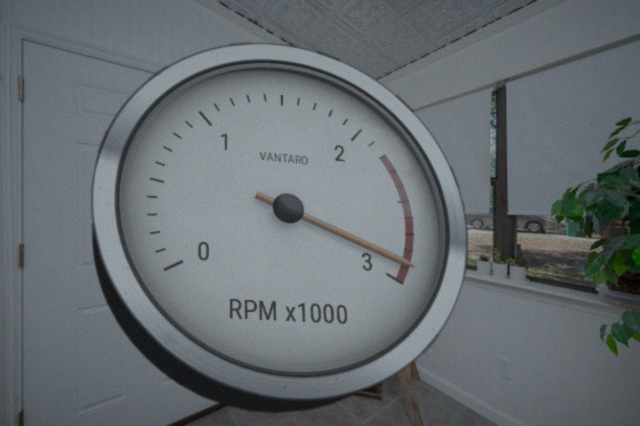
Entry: 2900 rpm
